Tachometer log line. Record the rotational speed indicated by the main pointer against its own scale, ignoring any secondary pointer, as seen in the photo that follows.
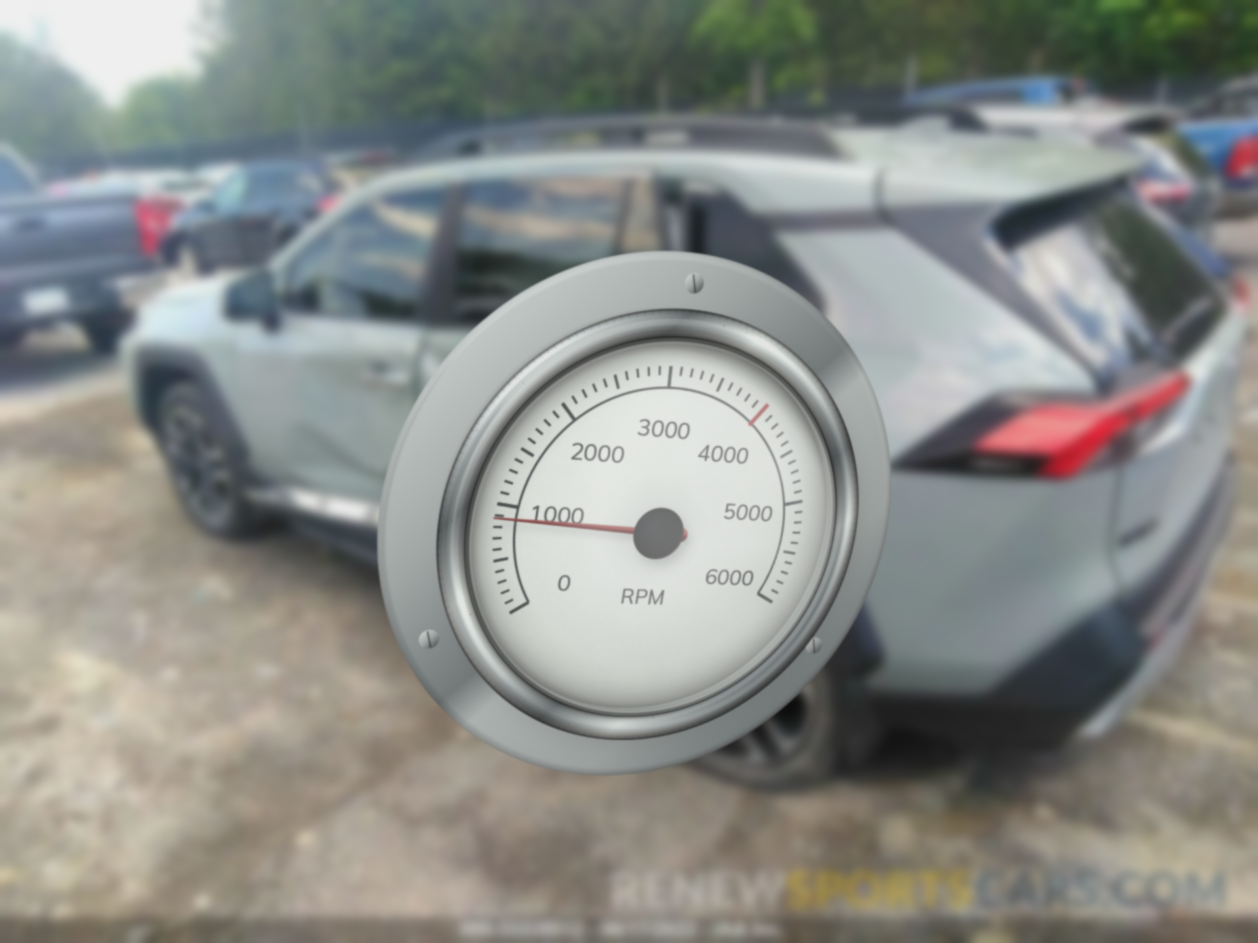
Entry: 900 rpm
